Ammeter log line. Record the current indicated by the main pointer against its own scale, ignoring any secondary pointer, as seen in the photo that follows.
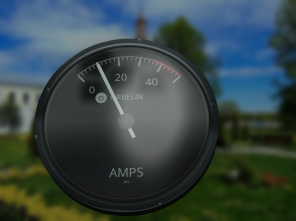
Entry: 10 A
